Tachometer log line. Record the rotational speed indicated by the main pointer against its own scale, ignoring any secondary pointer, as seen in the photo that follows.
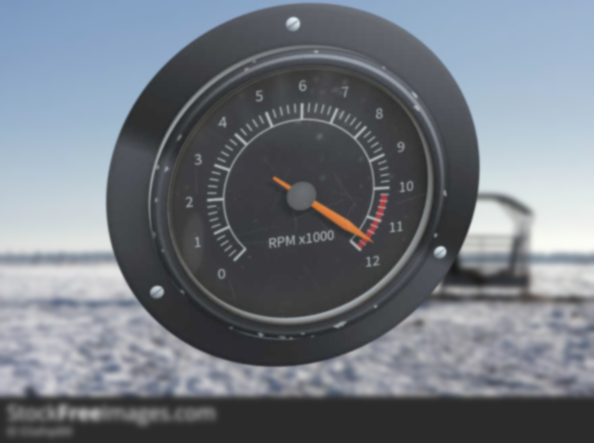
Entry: 11600 rpm
